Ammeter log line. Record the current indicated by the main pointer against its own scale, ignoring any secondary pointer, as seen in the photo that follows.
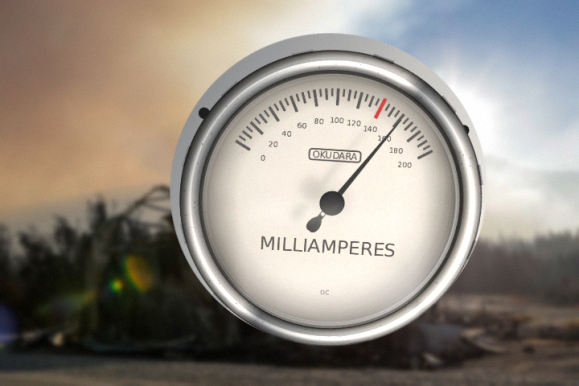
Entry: 160 mA
